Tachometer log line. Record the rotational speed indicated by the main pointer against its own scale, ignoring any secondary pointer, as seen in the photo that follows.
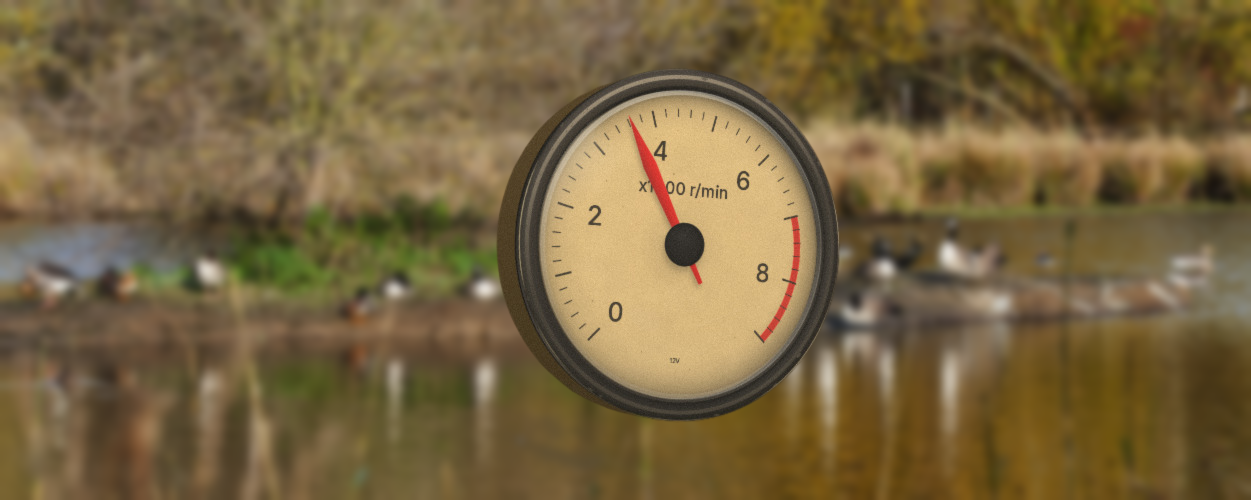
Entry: 3600 rpm
